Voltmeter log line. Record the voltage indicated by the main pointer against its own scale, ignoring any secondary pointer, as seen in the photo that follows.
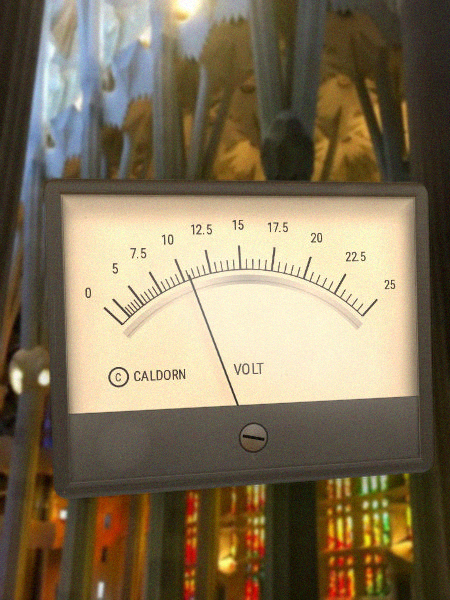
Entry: 10.5 V
